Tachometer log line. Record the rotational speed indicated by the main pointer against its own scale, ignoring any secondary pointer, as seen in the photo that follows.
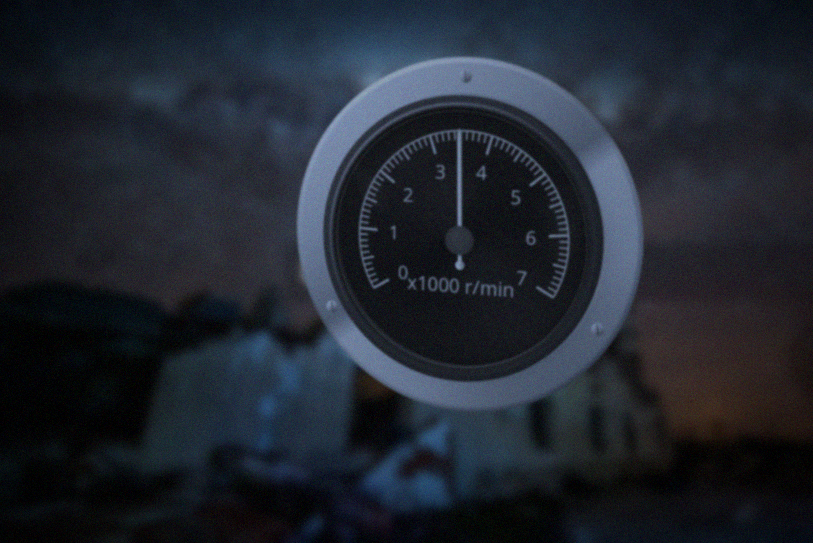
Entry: 3500 rpm
